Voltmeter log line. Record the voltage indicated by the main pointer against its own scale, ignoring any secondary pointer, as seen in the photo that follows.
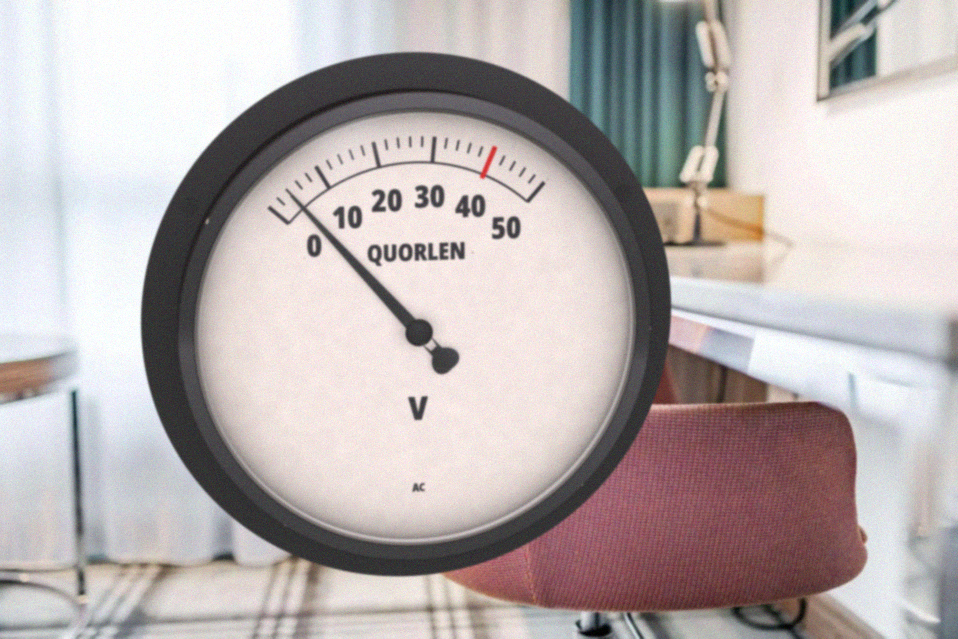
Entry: 4 V
